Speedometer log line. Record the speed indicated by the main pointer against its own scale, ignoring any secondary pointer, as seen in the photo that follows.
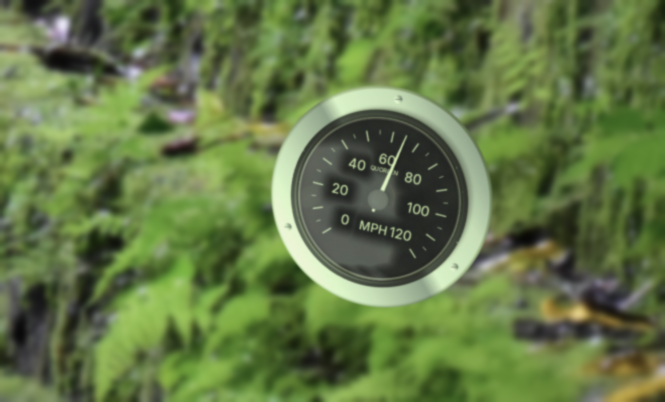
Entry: 65 mph
